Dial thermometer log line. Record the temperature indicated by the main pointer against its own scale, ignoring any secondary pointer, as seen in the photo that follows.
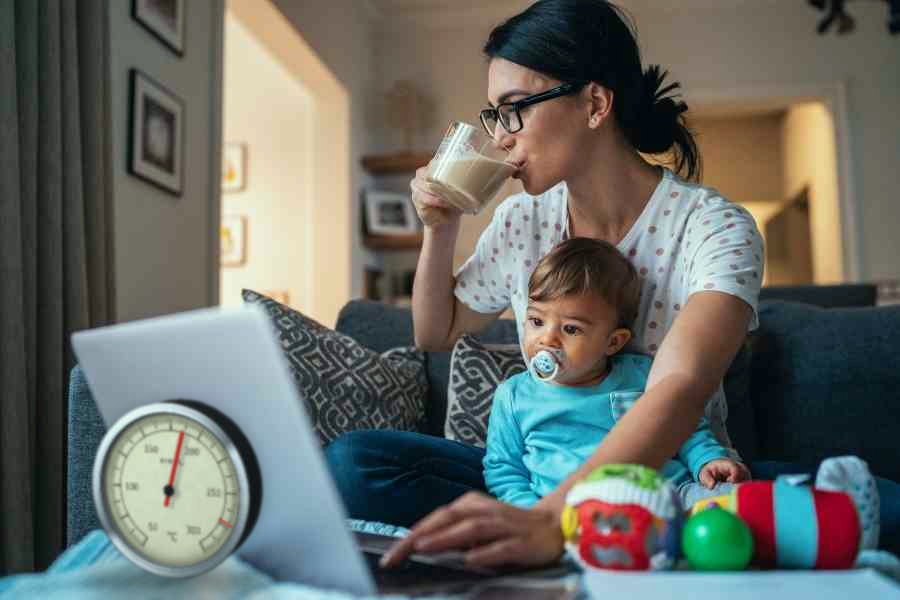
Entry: 187.5 °C
